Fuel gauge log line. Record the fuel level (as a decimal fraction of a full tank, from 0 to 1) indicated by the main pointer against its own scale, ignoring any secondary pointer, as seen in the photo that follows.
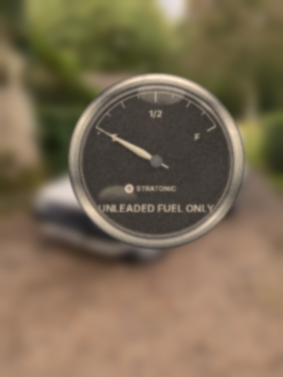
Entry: 0
